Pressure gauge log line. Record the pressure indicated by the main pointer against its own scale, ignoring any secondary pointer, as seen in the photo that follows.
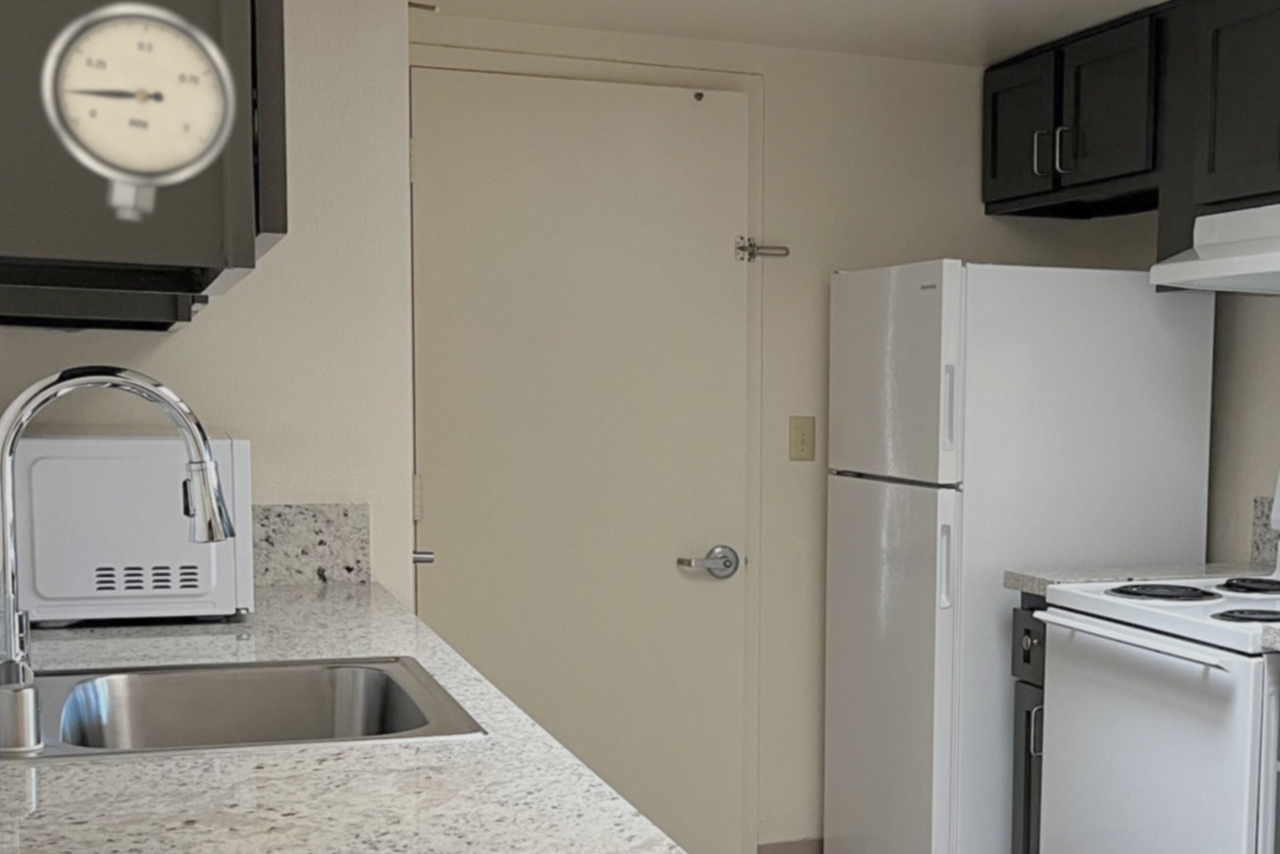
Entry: 0.1 MPa
